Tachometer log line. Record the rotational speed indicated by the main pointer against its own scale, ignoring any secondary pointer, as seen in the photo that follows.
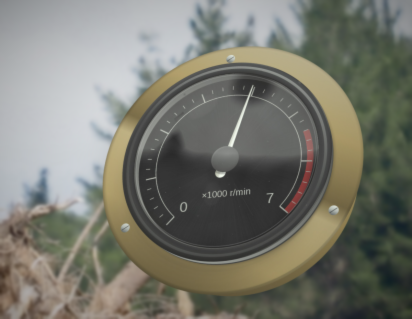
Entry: 4000 rpm
